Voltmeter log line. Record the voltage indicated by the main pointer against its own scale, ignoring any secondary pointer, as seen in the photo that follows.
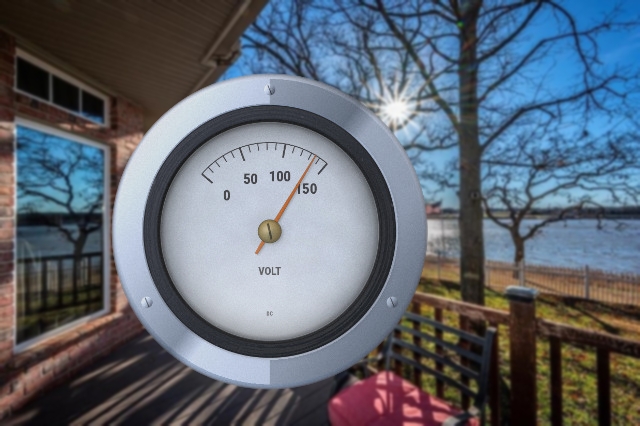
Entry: 135 V
